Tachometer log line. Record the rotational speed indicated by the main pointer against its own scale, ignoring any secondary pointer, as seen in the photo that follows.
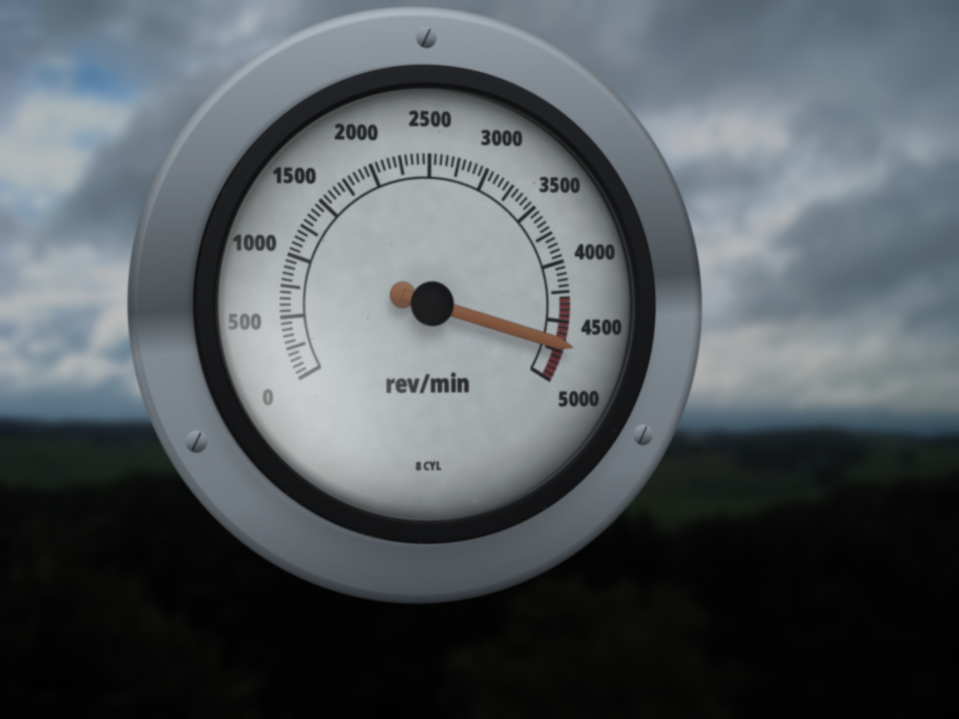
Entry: 4700 rpm
